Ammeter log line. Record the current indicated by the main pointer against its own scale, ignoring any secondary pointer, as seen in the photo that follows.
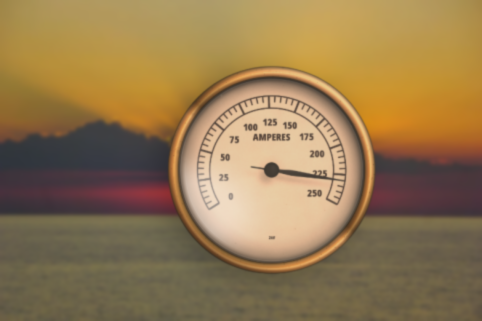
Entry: 230 A
